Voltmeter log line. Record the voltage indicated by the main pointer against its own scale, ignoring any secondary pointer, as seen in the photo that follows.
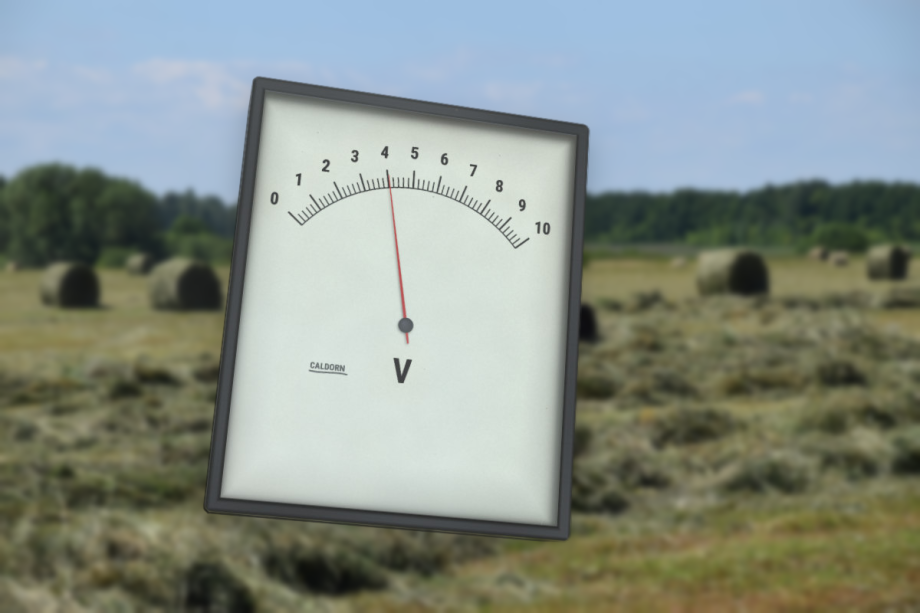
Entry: 4 V
